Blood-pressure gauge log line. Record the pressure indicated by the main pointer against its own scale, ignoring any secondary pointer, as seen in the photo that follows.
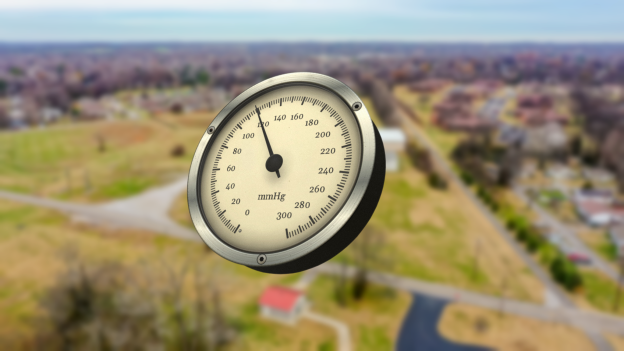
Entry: 120 mmHg
